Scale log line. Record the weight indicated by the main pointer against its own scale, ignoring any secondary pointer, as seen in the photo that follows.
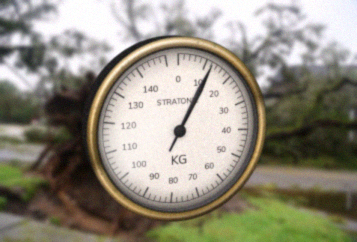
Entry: 12 kg
